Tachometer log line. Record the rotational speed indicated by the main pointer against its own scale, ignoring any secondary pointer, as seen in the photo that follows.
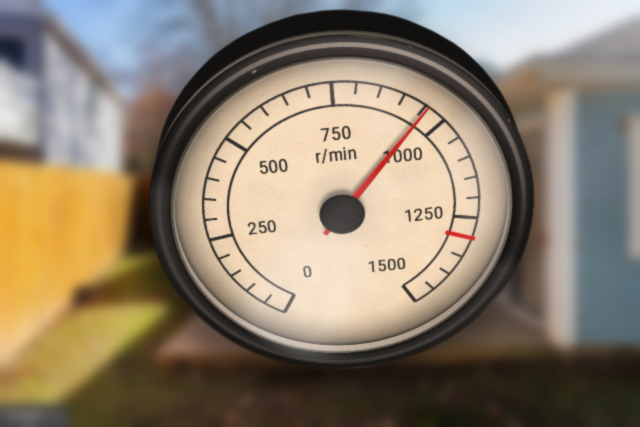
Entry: 950 rpm
